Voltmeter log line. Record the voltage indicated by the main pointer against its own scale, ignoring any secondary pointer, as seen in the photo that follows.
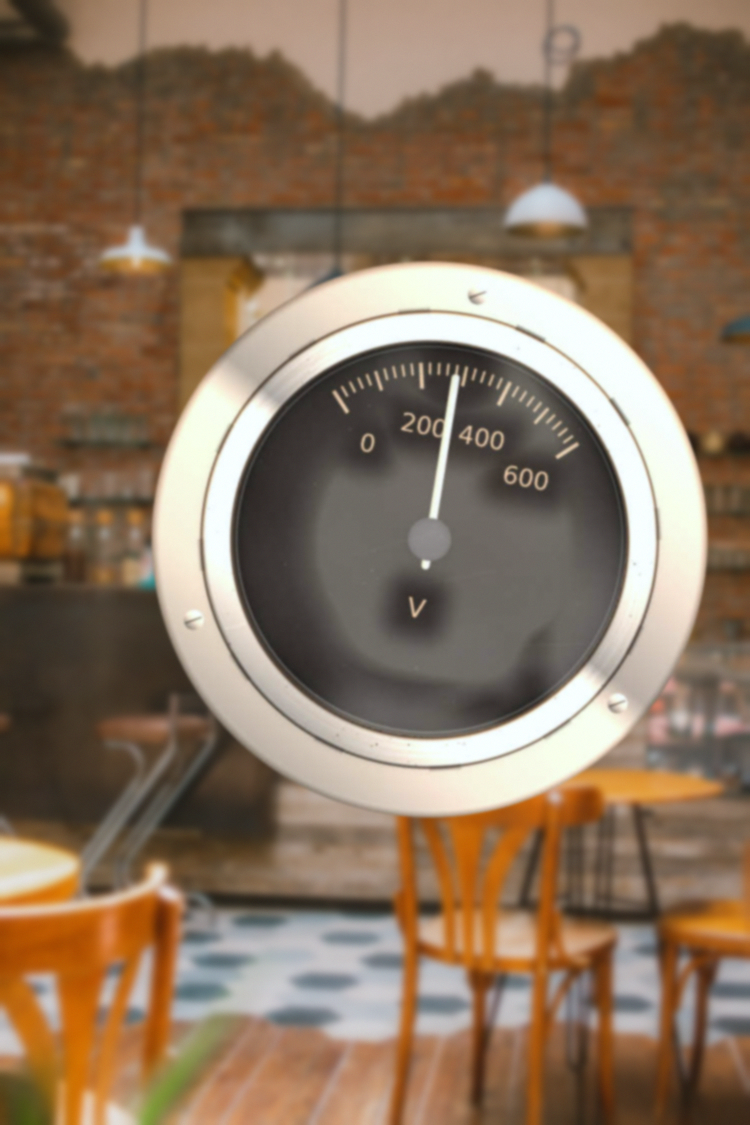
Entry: 280 V
